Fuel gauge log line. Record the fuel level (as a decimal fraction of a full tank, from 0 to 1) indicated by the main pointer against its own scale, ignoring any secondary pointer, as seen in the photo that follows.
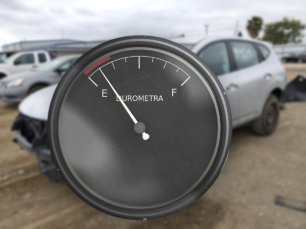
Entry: 0.125
